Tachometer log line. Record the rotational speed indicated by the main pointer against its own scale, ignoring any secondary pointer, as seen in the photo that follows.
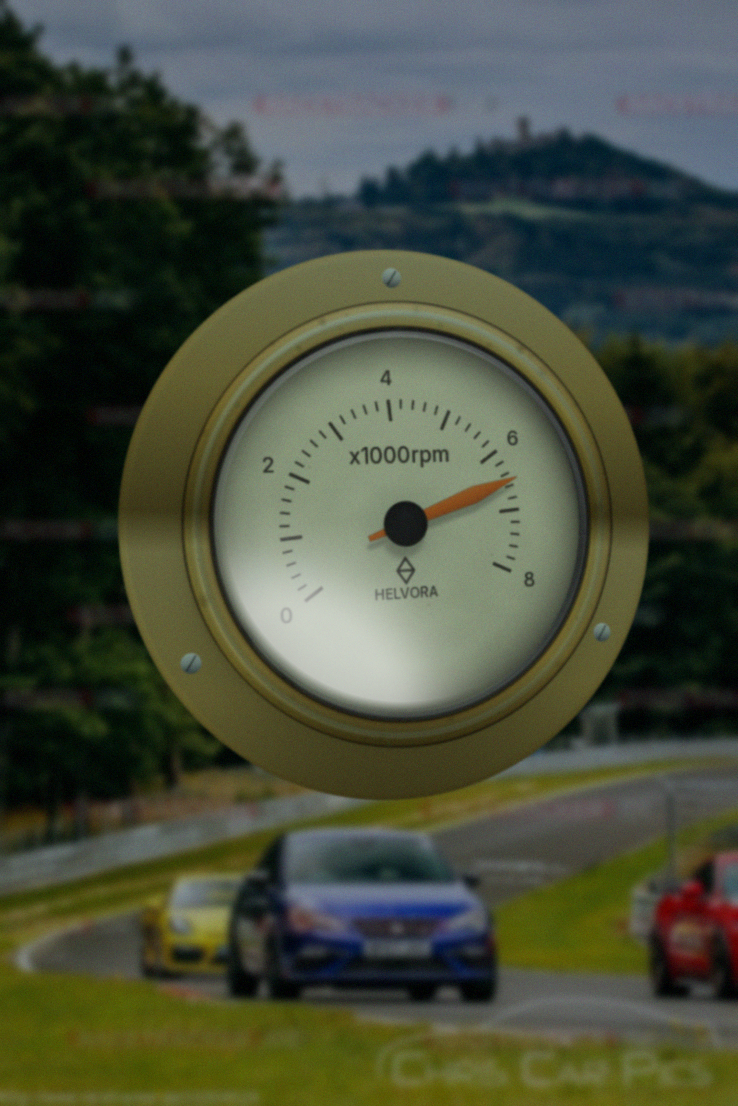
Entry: 6500 rpm
